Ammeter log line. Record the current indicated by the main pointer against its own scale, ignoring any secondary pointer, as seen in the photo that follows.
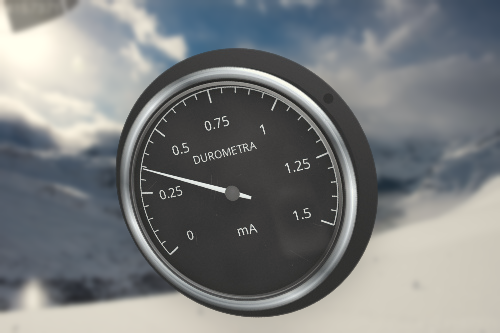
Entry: 0.35 mA
